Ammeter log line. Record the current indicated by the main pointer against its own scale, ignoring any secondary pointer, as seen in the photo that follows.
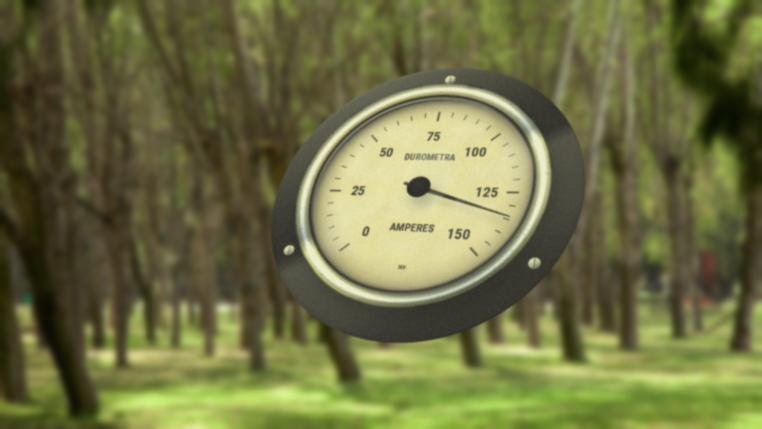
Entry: 135 A
